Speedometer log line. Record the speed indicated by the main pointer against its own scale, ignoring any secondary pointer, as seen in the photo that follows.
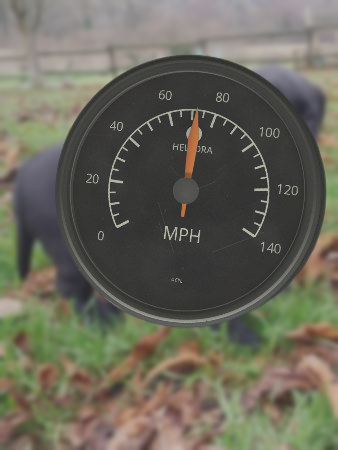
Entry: 72.5 mph
